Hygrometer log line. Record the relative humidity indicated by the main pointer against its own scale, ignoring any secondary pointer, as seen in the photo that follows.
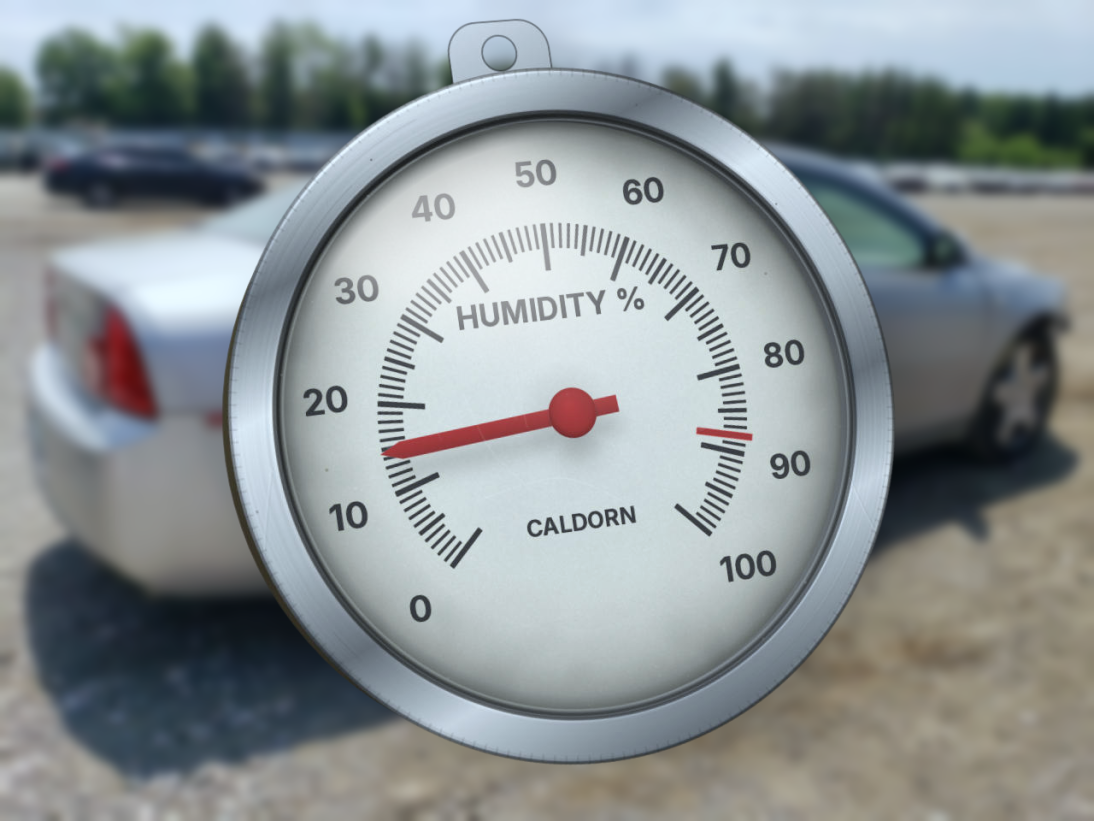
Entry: 14.5 %
